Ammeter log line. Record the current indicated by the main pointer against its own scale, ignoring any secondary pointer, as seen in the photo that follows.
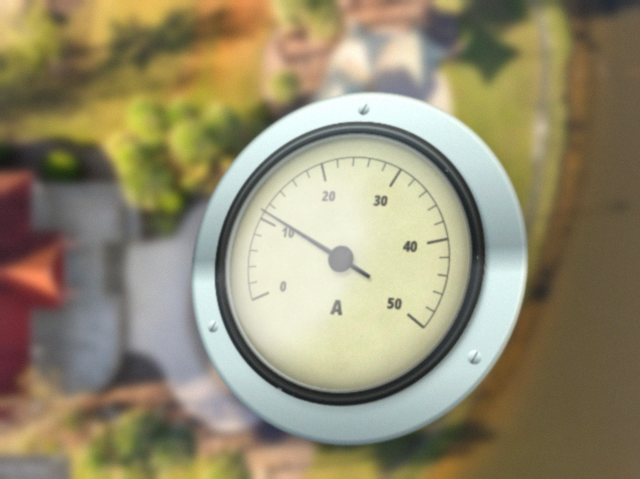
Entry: 11 A
